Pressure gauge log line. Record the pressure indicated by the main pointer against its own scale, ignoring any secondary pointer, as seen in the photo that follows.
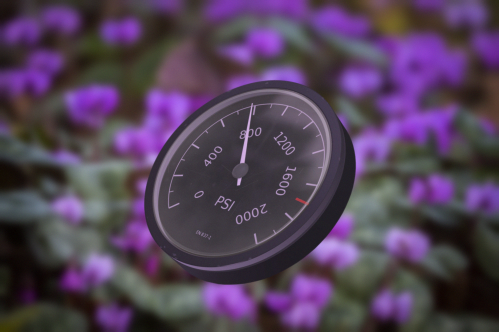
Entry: 800 psi
